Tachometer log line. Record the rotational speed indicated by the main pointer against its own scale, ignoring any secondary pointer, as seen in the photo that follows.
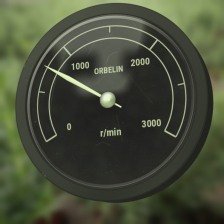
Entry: 750 rpm
